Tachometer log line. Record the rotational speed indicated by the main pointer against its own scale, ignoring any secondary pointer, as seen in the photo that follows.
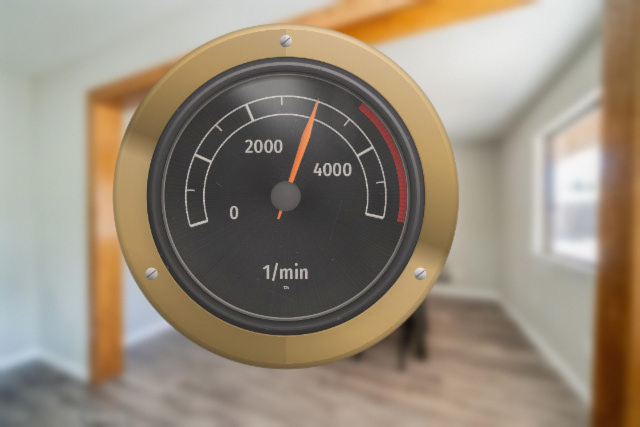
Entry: 3000 rpm
